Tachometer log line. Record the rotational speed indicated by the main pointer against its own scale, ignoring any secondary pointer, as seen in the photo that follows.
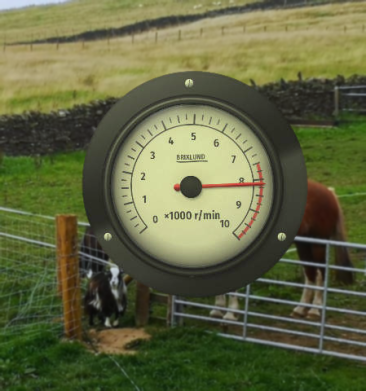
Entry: 8125 rpm
